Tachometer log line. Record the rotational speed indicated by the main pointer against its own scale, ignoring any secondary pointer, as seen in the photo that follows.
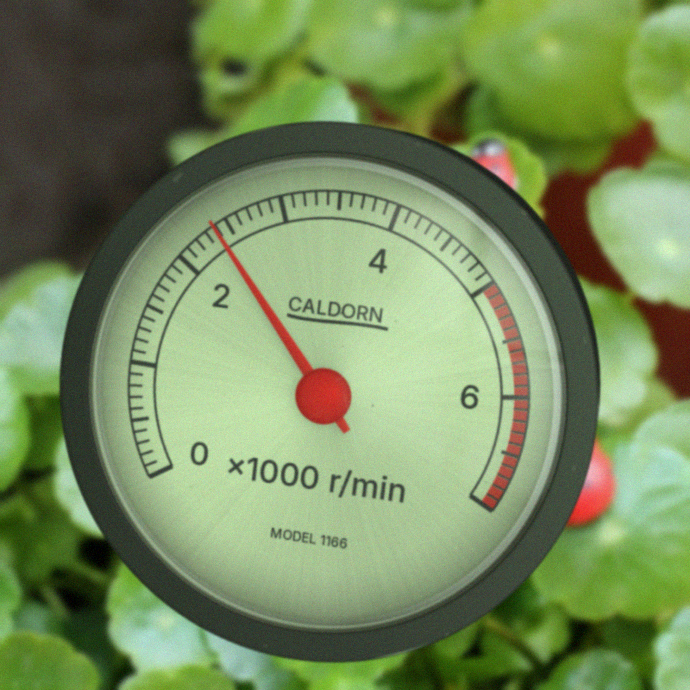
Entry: 2400 rpm
